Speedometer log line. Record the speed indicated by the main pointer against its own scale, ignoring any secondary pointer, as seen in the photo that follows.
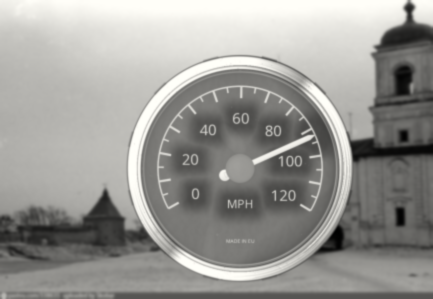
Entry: 92.5 mph
